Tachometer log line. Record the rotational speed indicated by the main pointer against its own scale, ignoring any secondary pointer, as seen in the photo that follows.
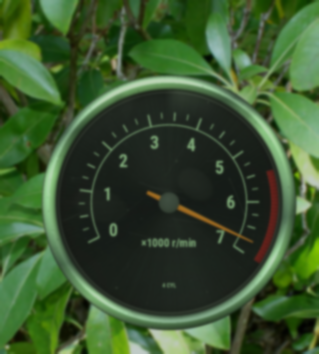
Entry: 6750 rpm
